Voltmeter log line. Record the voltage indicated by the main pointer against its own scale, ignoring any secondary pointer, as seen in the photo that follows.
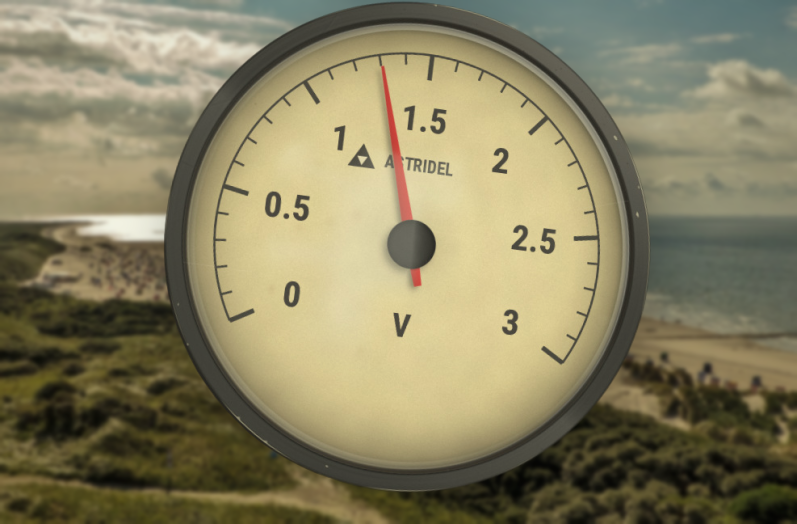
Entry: 1.3 V
